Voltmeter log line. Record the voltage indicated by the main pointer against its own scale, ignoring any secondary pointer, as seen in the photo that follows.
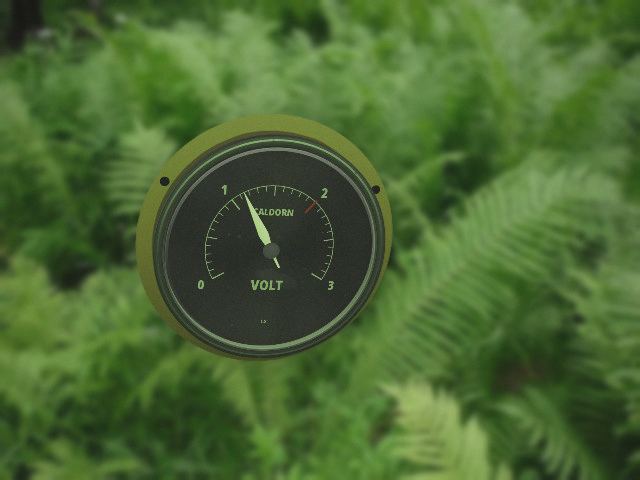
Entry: 1.15 V
